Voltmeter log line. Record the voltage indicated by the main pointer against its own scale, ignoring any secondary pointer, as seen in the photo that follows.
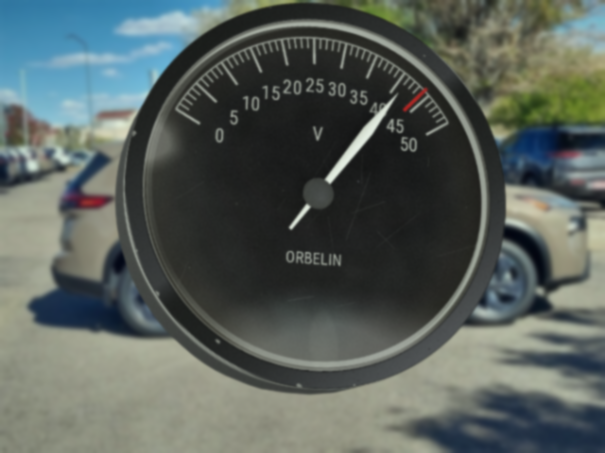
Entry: 41 V
